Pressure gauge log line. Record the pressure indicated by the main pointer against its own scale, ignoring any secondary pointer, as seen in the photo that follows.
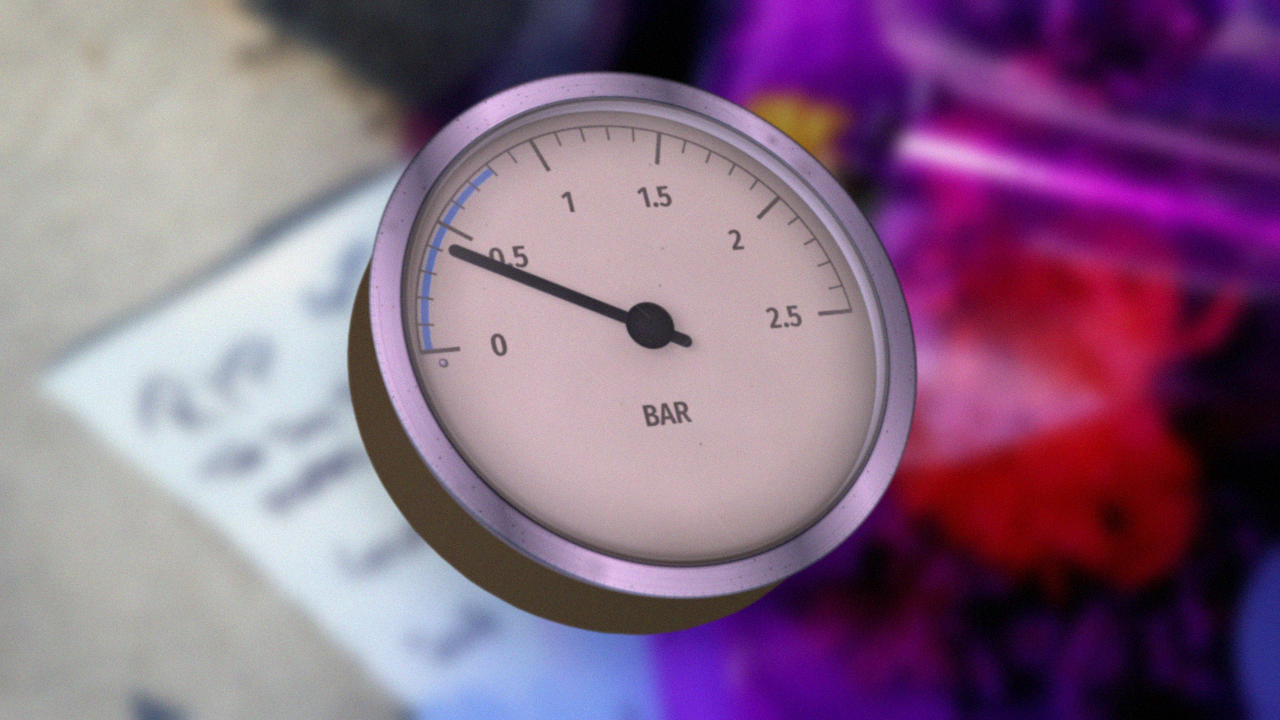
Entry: 0.4 bar
